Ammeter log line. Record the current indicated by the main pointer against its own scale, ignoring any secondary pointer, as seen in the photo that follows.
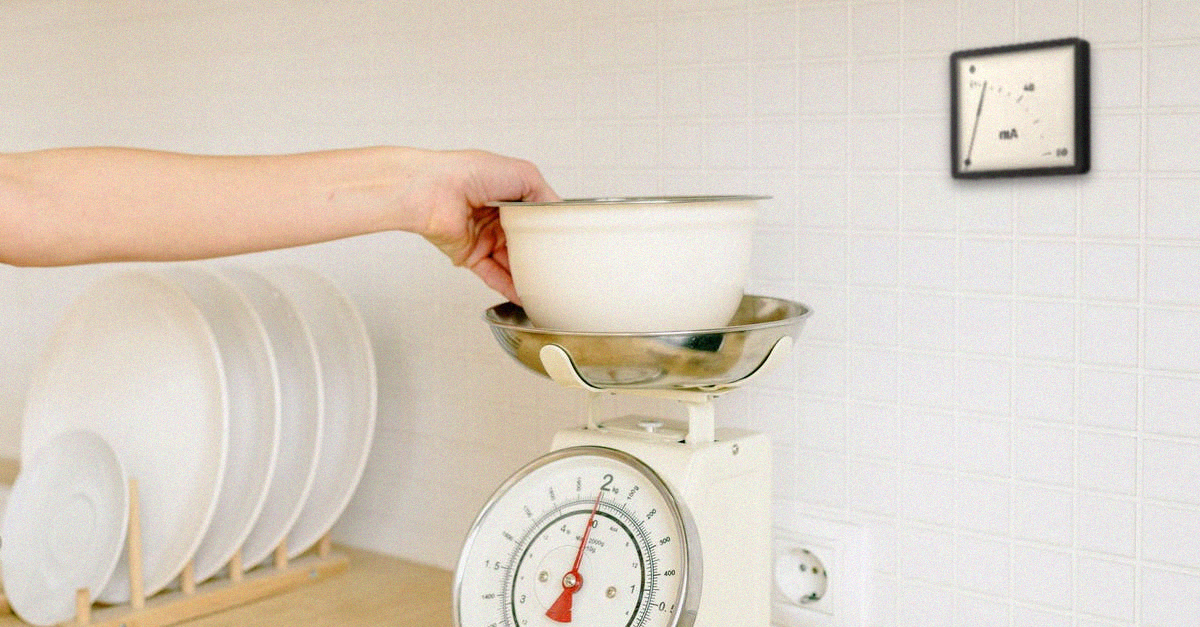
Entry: 20 mA
